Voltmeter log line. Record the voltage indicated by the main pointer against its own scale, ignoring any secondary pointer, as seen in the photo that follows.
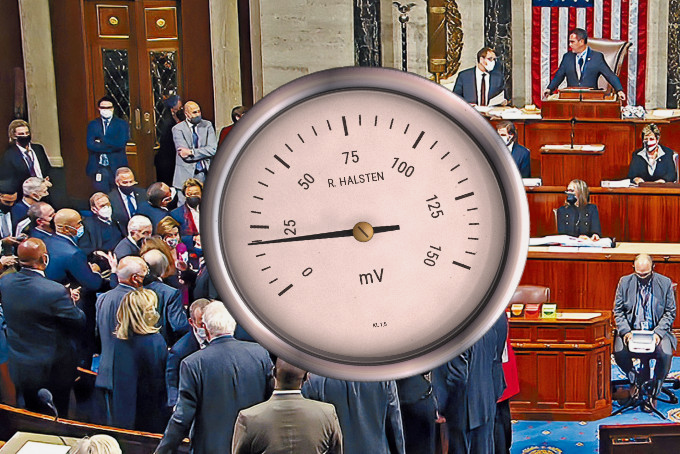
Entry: 20 mV
